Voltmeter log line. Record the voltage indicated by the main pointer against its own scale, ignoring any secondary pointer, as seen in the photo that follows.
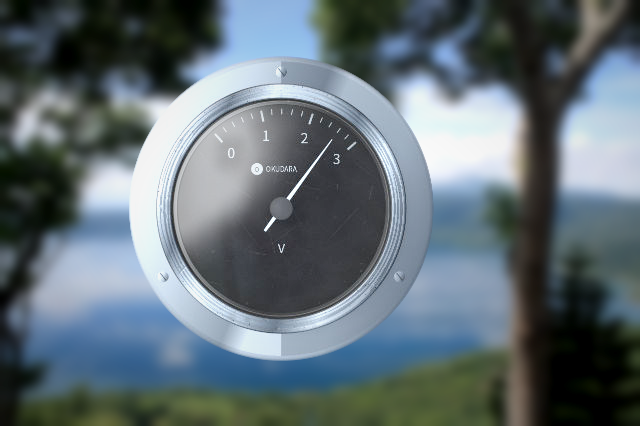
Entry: 2.6 V
